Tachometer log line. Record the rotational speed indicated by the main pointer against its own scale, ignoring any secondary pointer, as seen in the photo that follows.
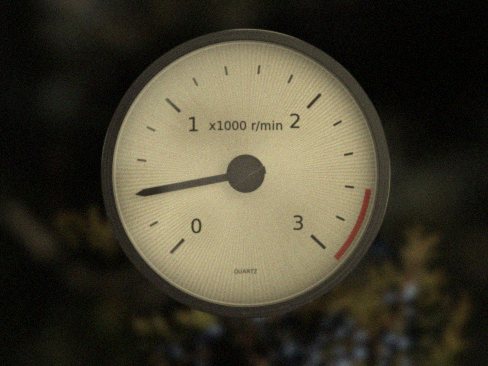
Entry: 400 rpm
